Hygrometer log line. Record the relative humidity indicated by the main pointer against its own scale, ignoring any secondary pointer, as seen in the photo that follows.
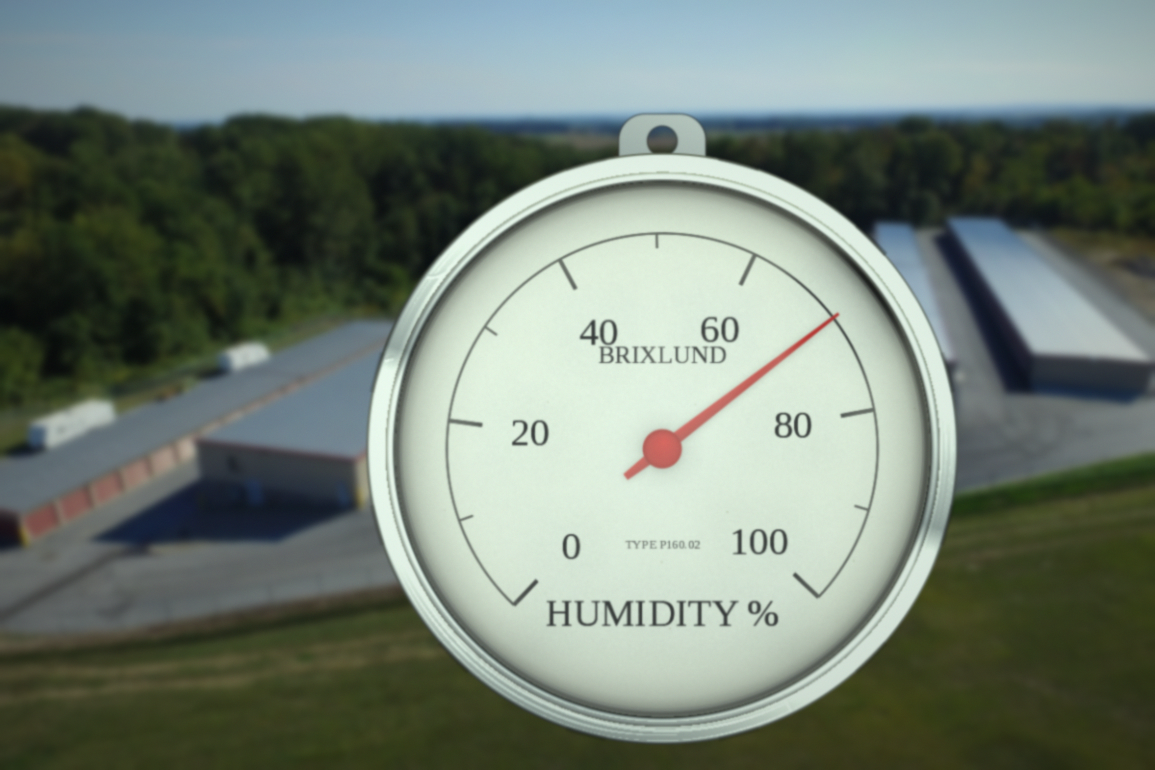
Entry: 70 %
